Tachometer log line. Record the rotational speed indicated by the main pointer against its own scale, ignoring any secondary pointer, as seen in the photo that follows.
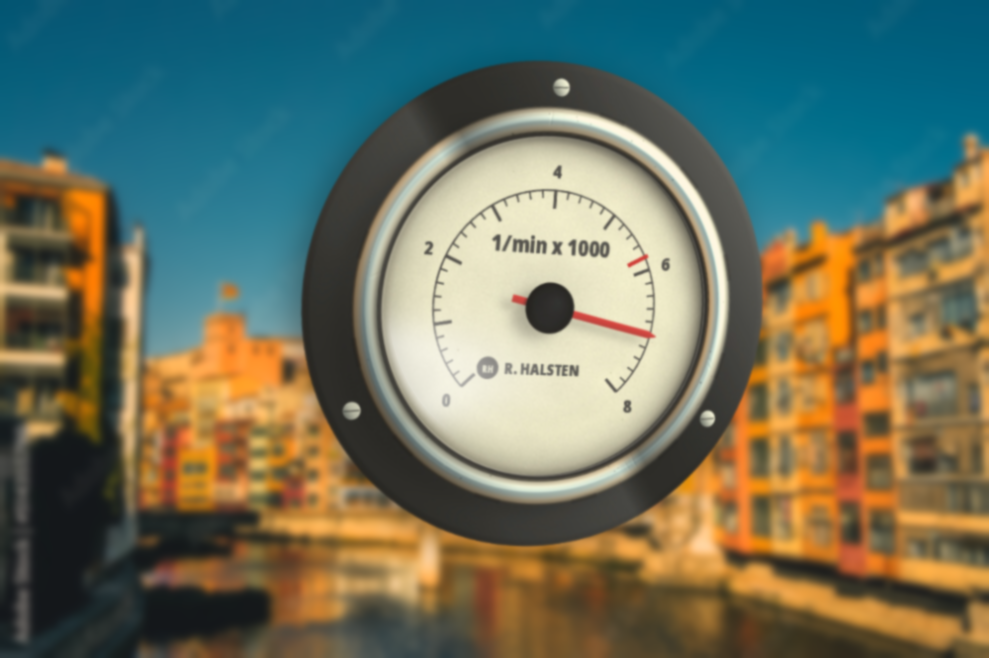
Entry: 7000 rpm
